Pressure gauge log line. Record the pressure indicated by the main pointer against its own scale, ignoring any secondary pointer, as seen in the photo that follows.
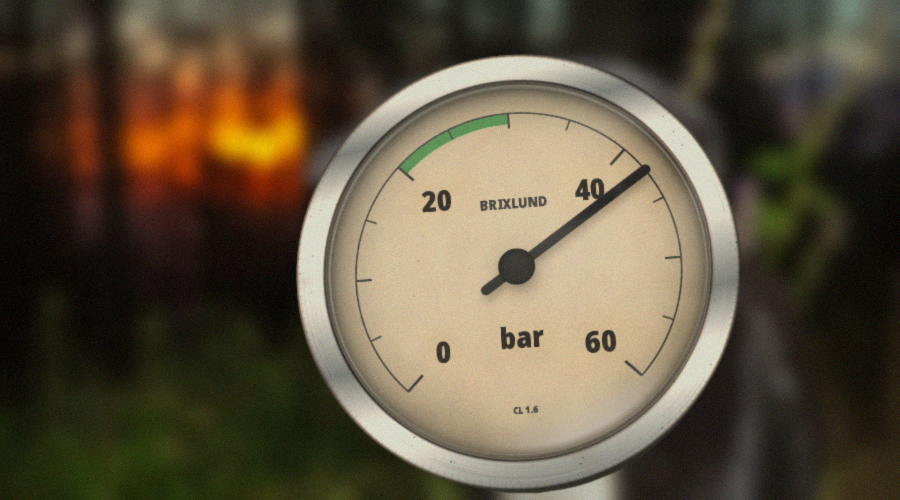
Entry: 42.5 bar
